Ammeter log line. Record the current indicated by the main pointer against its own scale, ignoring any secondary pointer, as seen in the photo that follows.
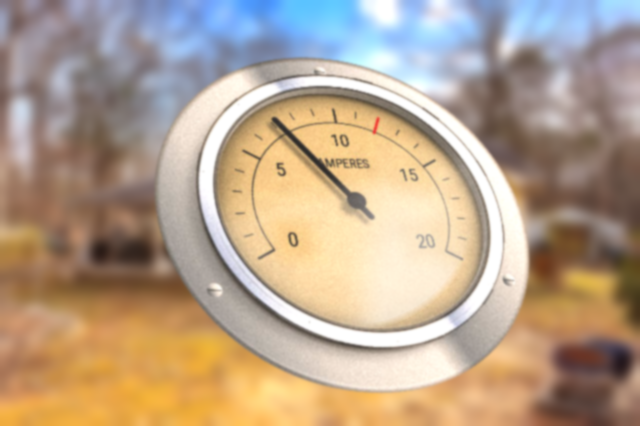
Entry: 7 A
